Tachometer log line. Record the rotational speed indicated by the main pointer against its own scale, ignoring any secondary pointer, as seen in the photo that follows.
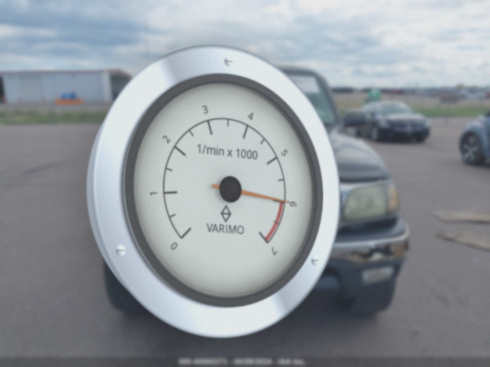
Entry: 6000 rpm
